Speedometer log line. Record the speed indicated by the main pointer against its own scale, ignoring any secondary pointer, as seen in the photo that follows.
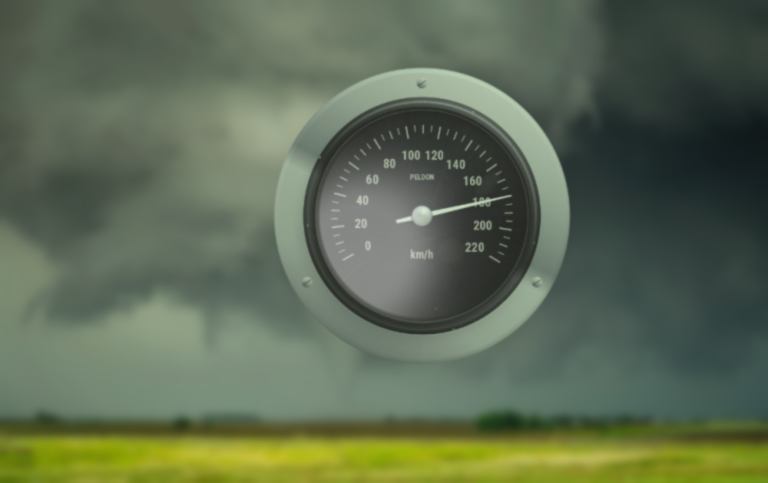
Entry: 180 km/h
